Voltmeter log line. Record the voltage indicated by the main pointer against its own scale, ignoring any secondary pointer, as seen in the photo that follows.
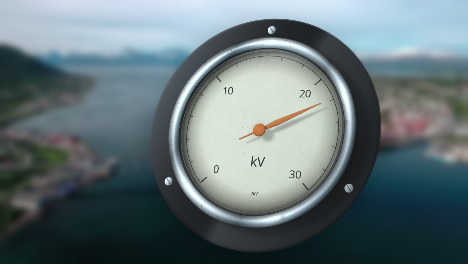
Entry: 22 kV
